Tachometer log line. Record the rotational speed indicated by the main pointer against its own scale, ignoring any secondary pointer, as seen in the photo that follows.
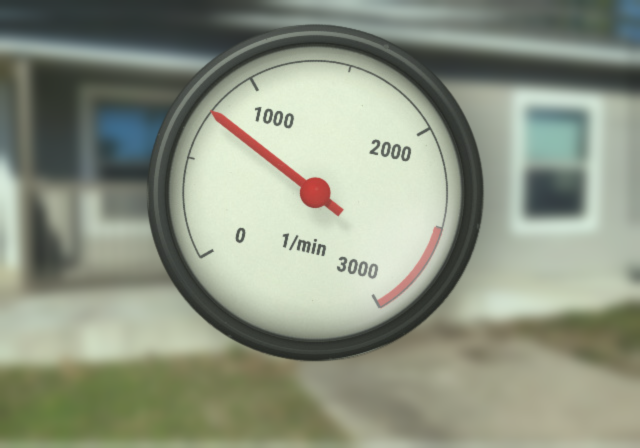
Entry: 750 rpm
